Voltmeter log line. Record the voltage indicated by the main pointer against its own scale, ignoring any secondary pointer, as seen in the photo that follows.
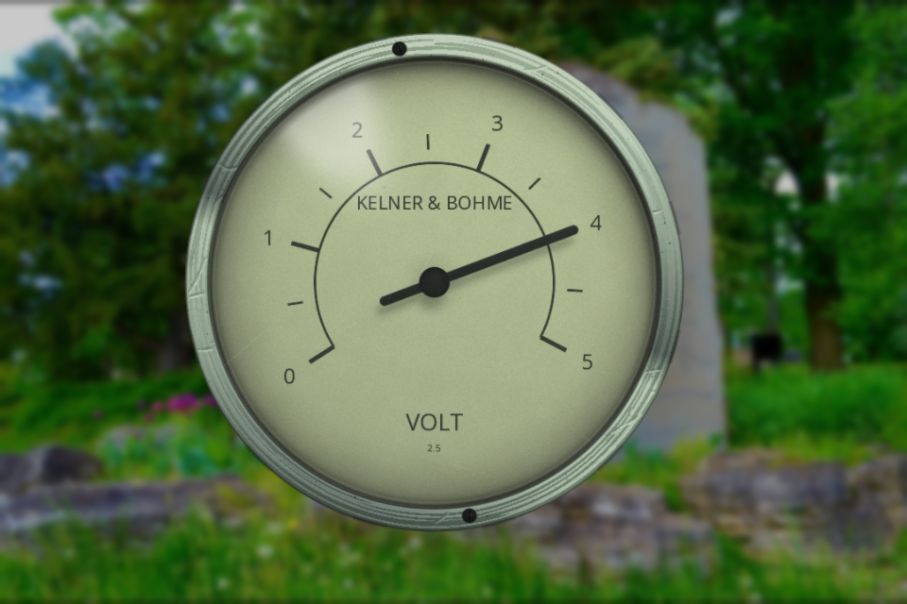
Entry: 4 V
